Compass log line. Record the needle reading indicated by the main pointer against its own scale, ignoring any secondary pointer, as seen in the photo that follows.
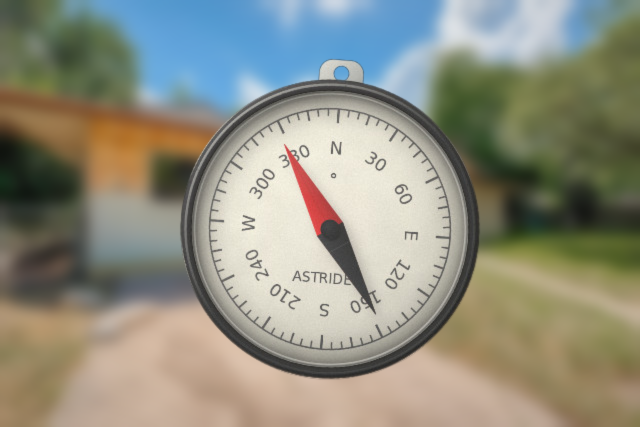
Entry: 327.5 °
